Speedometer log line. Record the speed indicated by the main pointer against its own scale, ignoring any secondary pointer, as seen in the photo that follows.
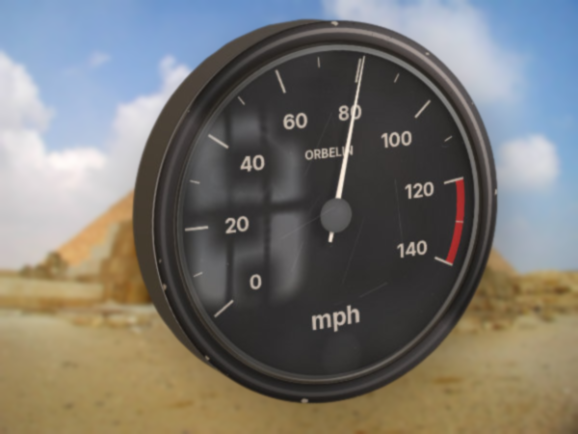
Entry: 80 mph
